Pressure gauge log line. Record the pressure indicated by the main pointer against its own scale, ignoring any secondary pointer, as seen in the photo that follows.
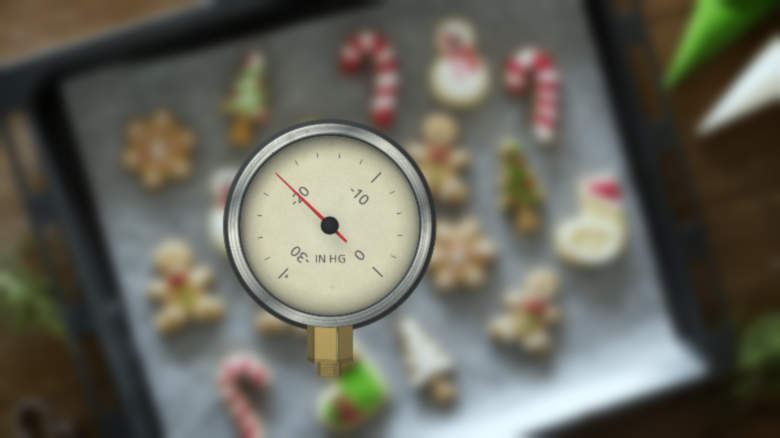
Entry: -20 inHg
